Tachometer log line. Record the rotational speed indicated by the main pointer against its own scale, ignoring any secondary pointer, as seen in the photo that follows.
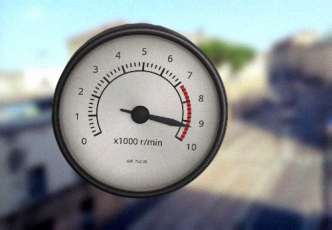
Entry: 9200 rpm
